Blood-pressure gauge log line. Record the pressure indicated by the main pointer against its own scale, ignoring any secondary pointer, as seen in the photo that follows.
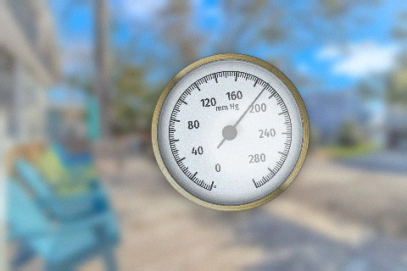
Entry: 190 mmHg
